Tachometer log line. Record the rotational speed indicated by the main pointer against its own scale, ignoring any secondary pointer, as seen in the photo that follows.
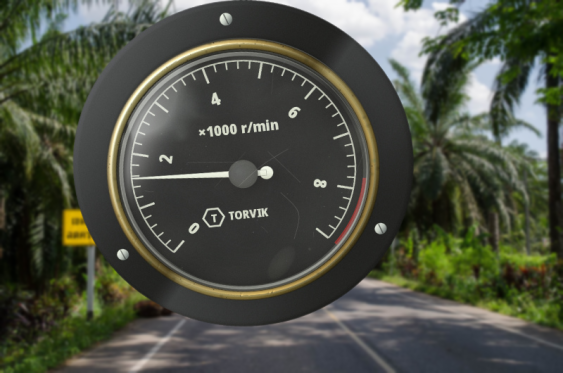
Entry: 1600 rpm
